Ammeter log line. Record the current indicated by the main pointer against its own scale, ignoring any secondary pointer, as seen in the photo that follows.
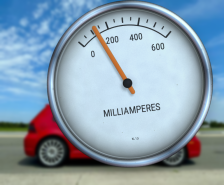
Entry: 125 mA
